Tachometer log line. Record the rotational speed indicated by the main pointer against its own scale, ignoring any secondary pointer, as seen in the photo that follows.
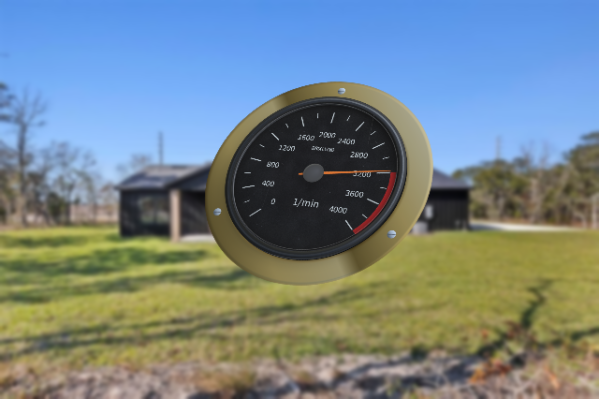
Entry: 3200 rpm
